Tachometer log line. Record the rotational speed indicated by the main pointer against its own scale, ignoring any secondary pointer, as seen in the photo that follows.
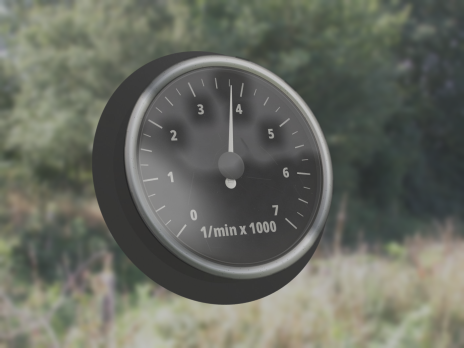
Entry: 3750 rpm
